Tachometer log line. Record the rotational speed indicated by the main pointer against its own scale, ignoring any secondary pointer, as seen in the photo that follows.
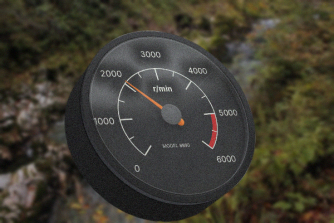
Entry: 2000 rpm
